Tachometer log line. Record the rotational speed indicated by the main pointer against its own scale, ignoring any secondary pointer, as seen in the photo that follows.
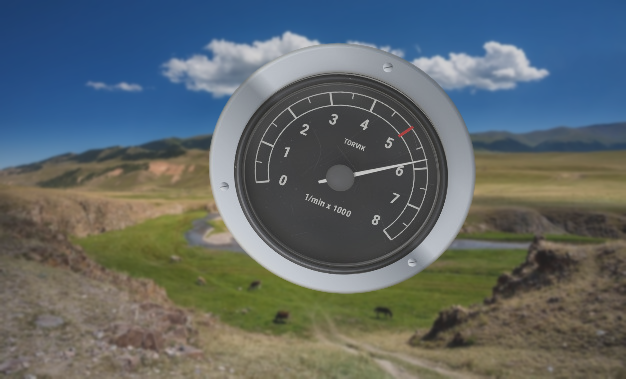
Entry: 5750 rpm
